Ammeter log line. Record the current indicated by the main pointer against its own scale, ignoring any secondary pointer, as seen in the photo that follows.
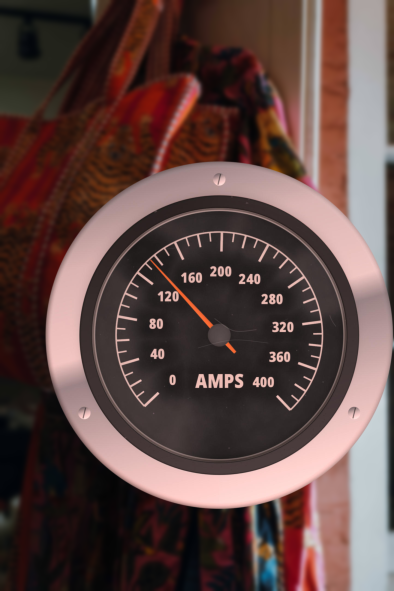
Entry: 135 A
